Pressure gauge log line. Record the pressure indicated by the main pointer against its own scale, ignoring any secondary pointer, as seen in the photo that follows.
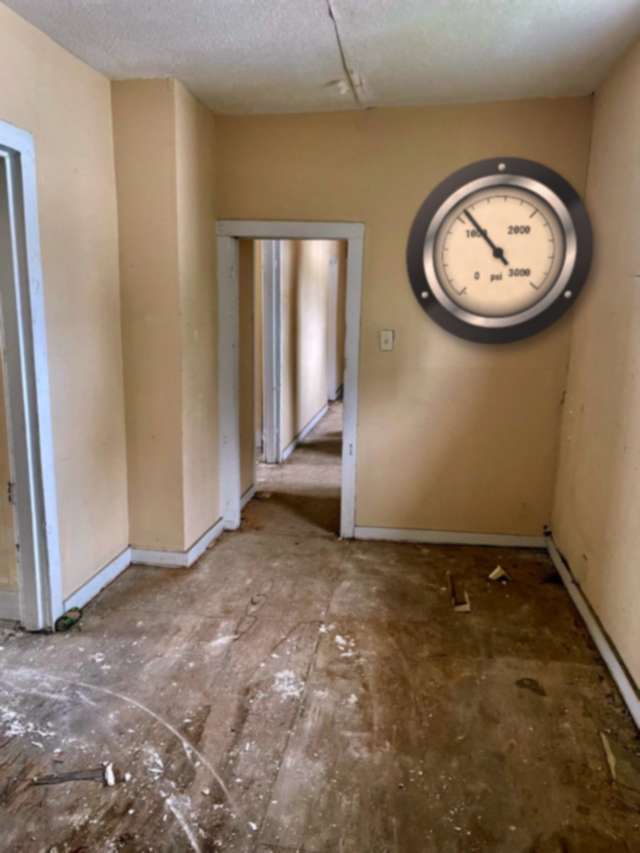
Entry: 1100 psi
